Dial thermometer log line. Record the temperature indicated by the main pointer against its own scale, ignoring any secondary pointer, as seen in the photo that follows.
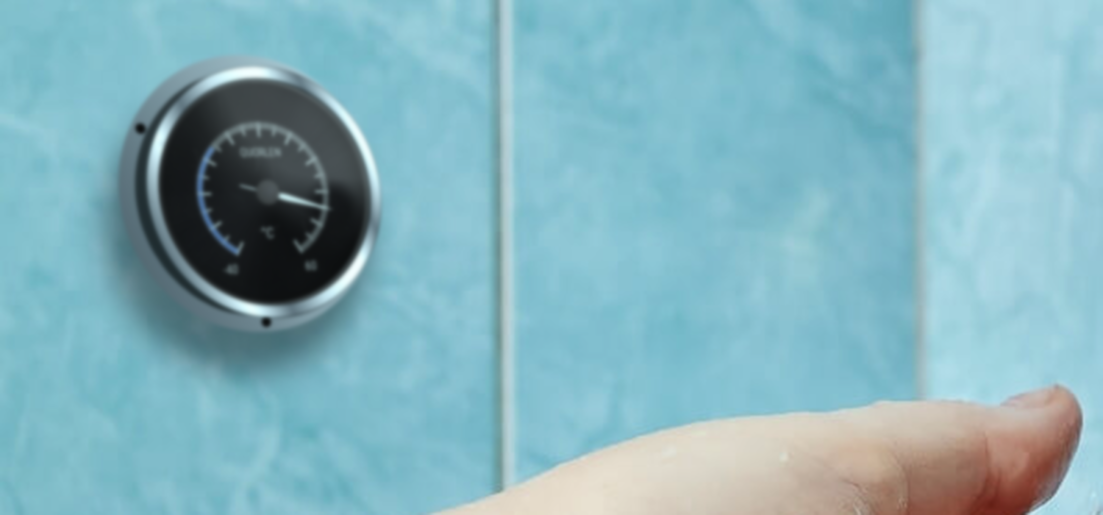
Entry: 45 °C
